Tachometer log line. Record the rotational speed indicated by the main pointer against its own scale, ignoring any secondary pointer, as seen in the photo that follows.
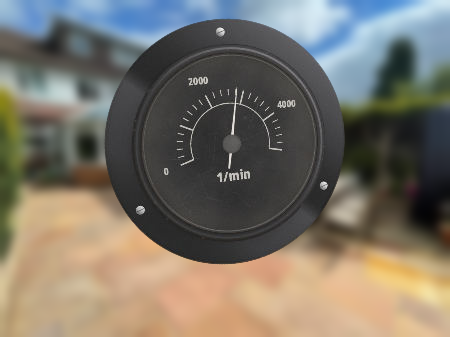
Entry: 2800 rpm
